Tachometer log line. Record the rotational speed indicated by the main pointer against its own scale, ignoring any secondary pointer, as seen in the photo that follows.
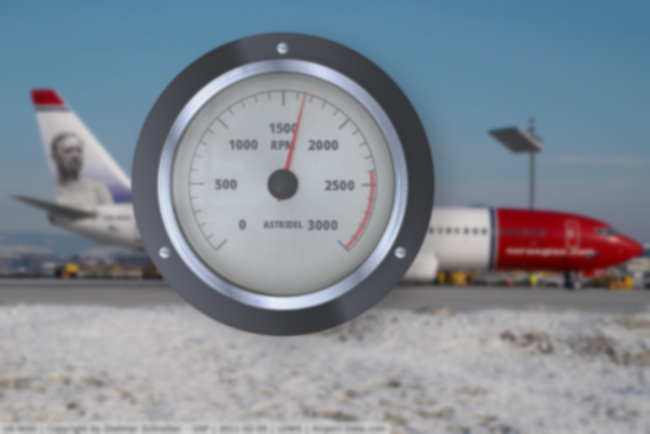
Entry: 1650 rpm
